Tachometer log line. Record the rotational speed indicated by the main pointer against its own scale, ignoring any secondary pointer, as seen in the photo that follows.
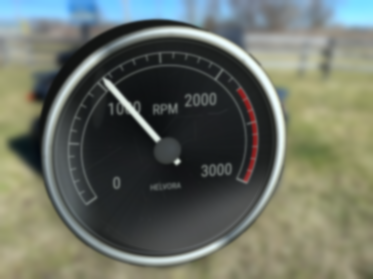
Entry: 1050 rpm
